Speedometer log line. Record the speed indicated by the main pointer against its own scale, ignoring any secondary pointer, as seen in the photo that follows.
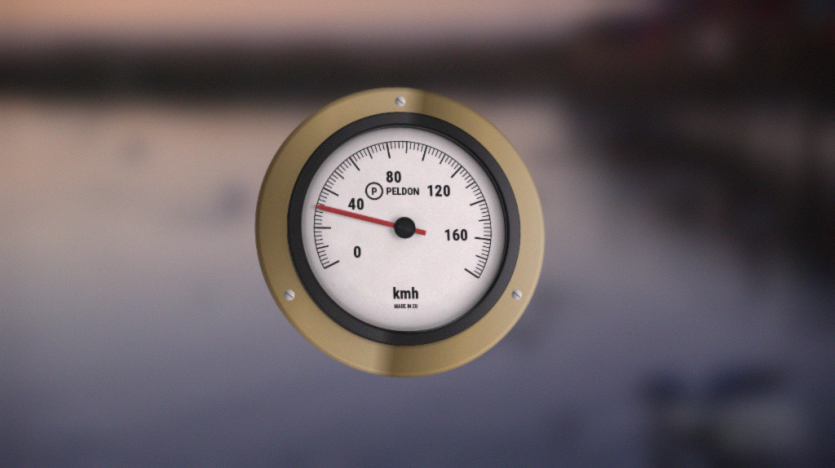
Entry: 30 km/h
